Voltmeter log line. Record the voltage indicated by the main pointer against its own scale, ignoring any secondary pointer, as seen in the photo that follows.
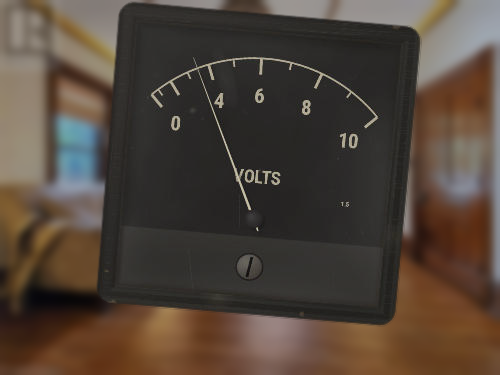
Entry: 3.5 V
